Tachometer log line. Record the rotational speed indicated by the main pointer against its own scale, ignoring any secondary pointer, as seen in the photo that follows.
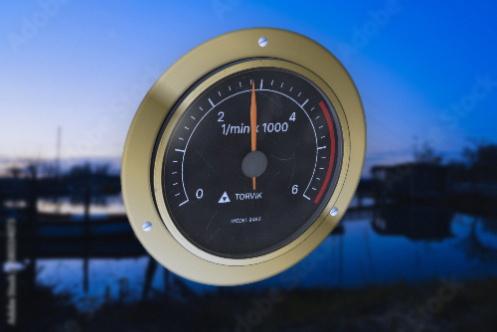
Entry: 2800 rpm
